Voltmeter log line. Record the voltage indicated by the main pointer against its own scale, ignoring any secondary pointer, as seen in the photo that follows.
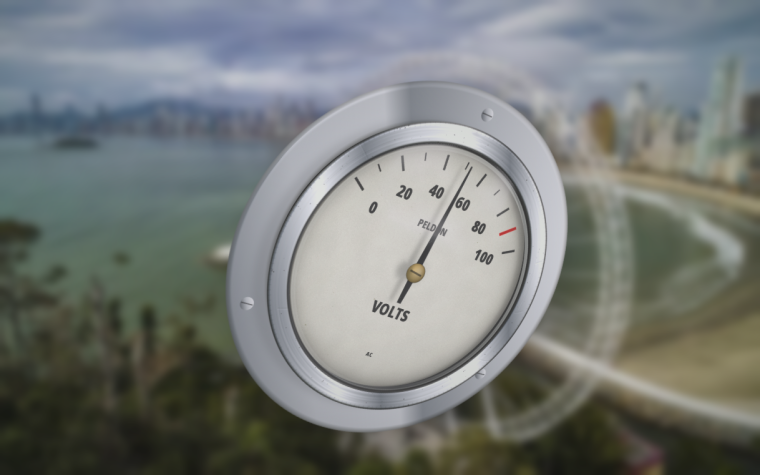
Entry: 50 V
